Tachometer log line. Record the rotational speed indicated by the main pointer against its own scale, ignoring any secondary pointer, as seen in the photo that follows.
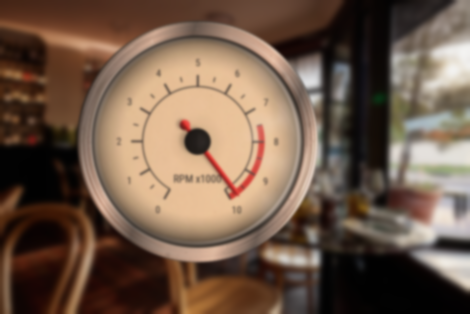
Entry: 9750 rpm
